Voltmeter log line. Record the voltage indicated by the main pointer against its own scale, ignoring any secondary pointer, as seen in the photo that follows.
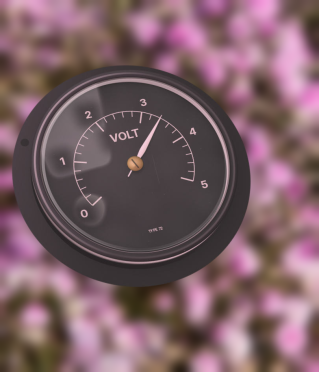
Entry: 3.4 V
